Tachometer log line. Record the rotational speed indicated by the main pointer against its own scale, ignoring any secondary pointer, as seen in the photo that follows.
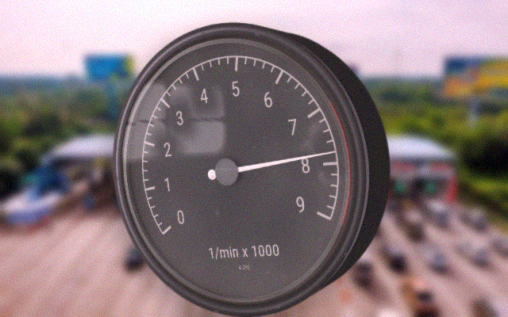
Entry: 7800 rpm
